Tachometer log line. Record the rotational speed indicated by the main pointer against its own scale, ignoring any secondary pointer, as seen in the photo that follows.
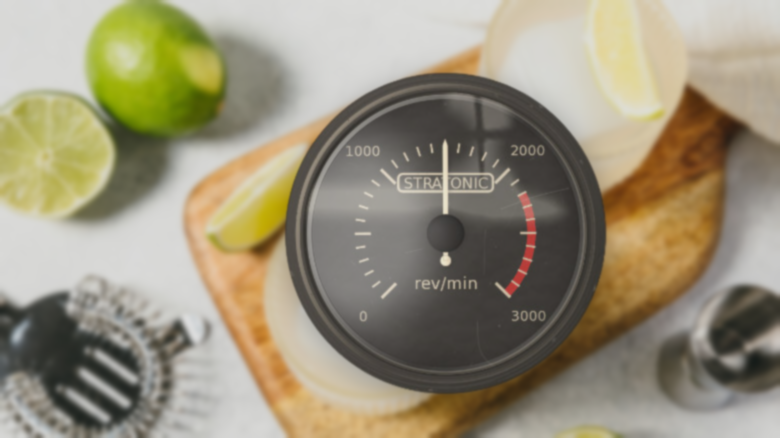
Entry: 1500 rpm
